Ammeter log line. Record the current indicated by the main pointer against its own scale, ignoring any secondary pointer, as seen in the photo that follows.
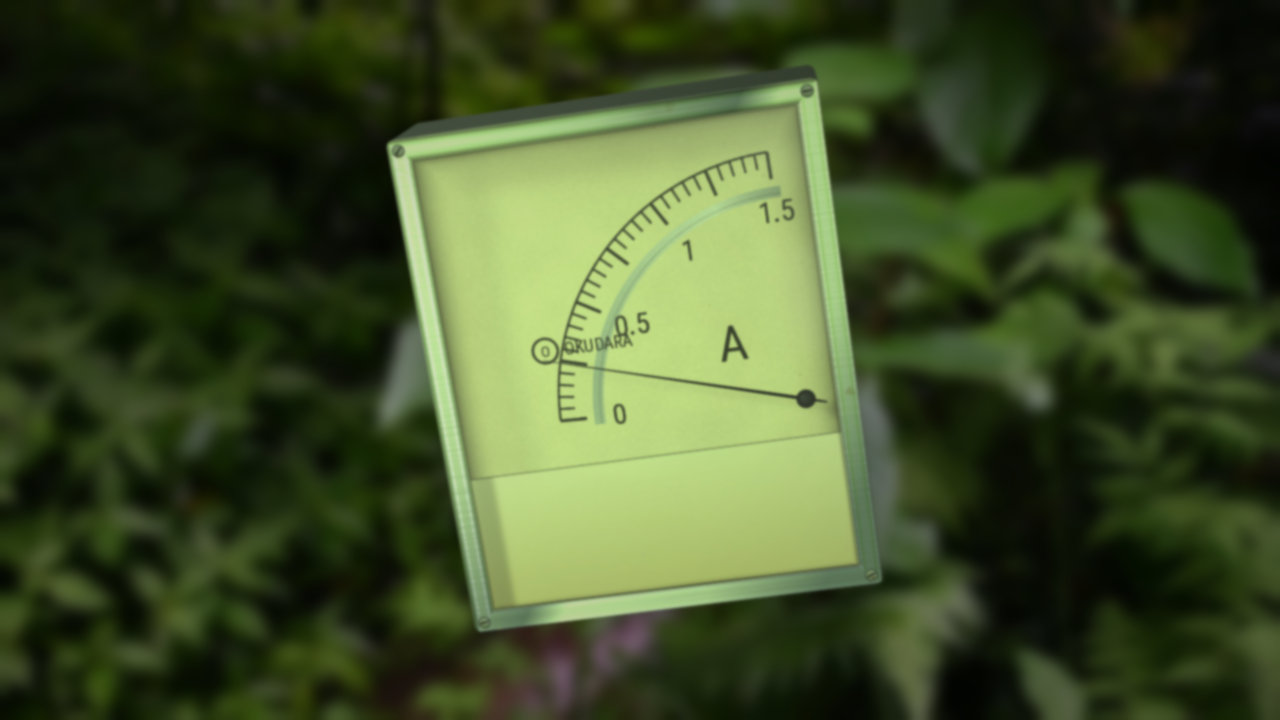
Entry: 0.25 A
